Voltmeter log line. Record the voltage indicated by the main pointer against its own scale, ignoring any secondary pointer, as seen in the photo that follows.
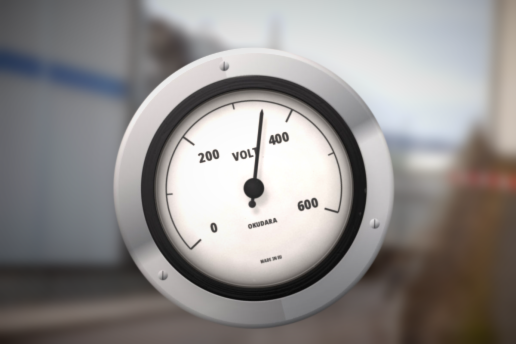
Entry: 350 V
